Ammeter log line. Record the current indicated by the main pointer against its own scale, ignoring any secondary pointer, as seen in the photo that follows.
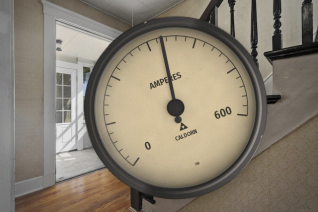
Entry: 330 A
